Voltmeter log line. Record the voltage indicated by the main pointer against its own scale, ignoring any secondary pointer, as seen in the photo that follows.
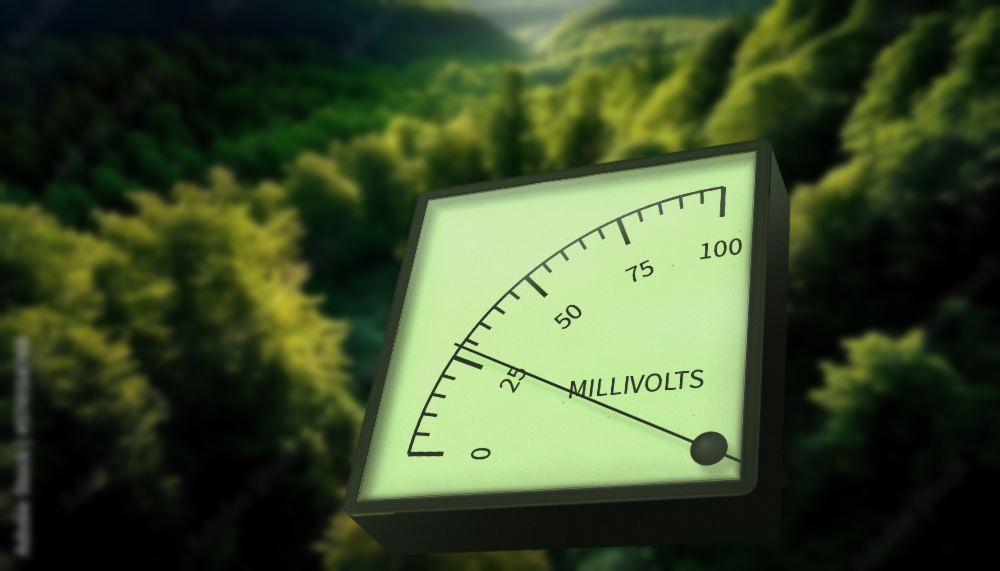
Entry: 27.5 mV
